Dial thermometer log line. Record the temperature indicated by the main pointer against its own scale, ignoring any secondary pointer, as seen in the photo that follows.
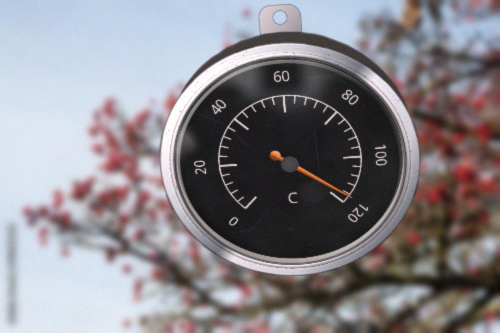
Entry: 116 °C
